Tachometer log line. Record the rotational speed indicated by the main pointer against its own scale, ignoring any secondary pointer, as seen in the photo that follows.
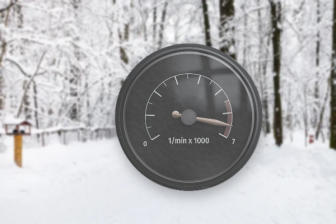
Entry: 6500 rpm
